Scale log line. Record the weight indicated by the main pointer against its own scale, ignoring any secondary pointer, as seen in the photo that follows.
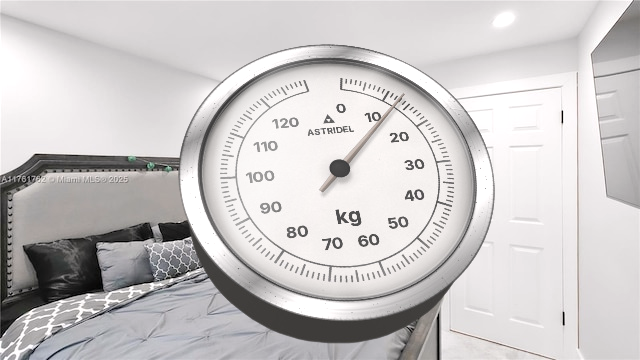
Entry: 13 kg
